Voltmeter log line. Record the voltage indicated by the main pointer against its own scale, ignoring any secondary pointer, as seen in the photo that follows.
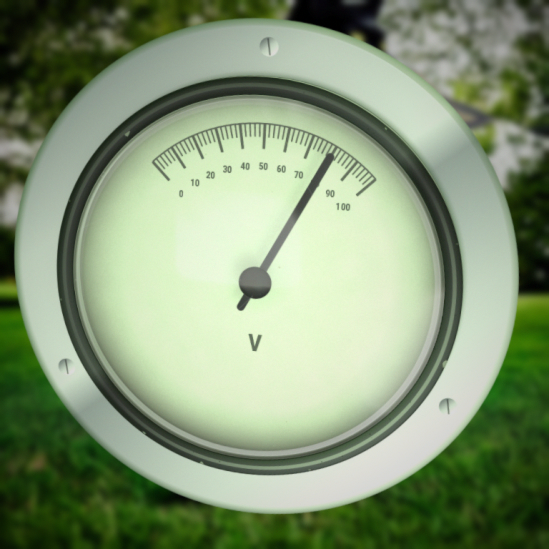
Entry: 80 V
